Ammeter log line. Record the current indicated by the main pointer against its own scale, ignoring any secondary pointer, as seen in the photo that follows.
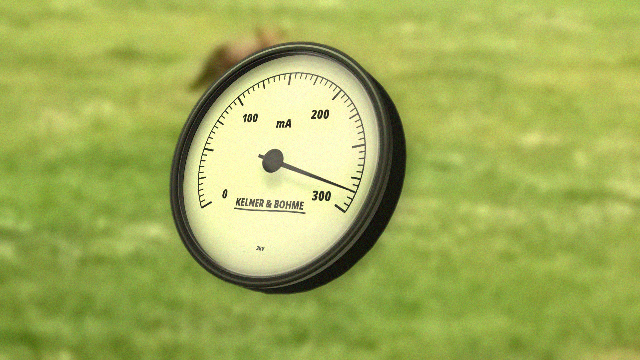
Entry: 285 mA
